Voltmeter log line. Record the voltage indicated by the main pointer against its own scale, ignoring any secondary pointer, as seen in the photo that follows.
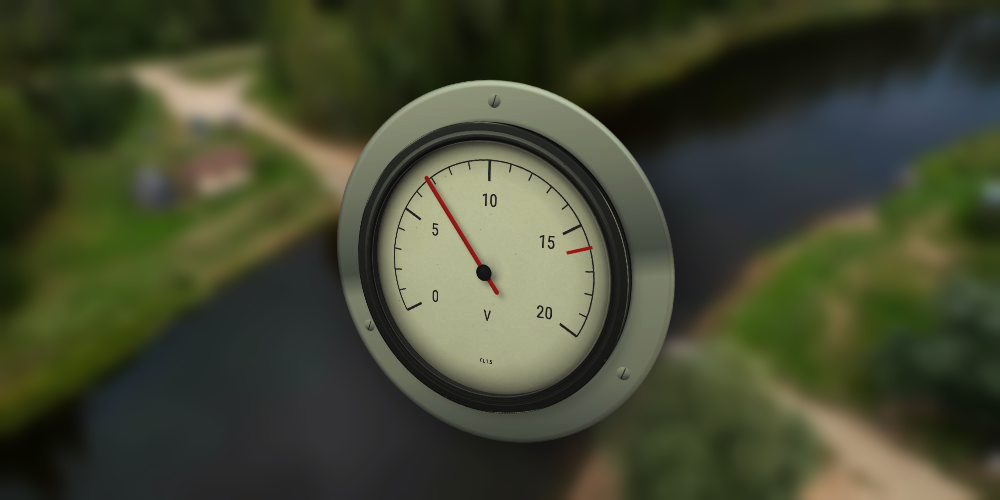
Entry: 7 V
